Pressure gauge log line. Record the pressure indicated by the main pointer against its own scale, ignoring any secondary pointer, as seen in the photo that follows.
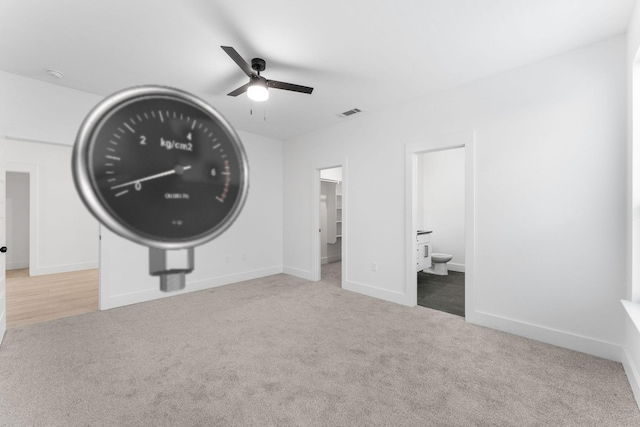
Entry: 0.2 kg/cm²
